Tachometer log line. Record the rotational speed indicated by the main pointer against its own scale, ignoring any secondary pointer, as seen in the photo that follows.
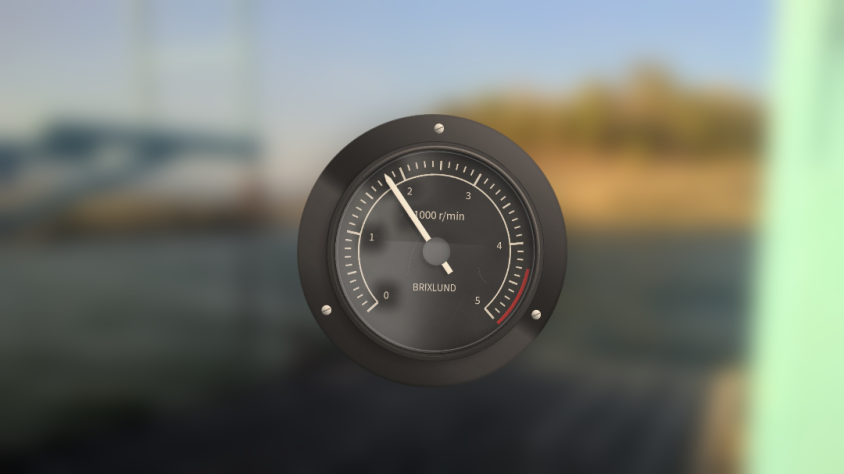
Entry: 1800 rpm
